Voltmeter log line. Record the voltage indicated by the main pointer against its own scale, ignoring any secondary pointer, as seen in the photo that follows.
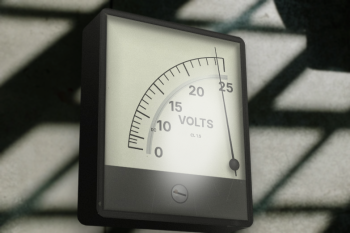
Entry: 24 V
